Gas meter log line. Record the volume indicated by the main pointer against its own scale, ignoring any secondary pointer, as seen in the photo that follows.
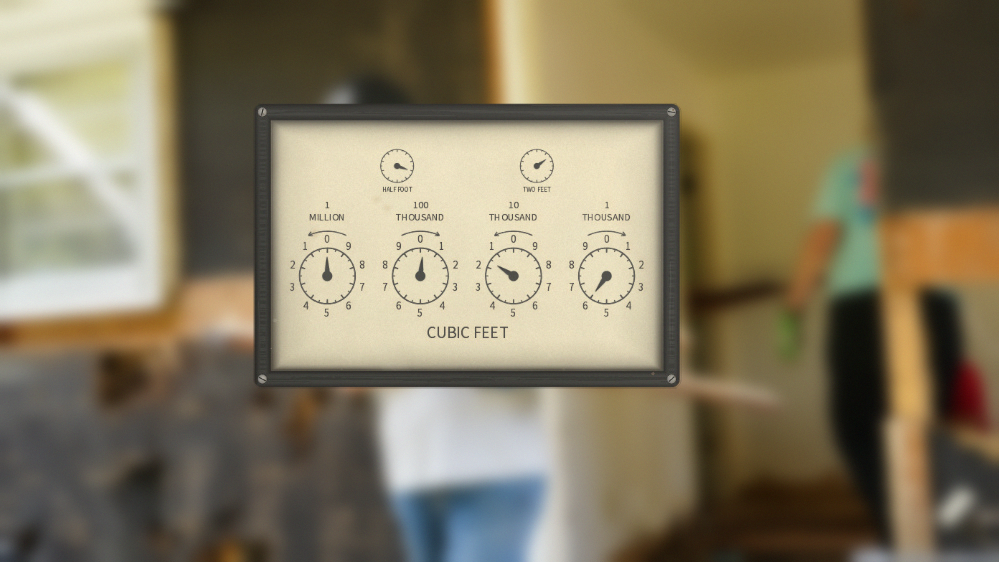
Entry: 1600 ft³
